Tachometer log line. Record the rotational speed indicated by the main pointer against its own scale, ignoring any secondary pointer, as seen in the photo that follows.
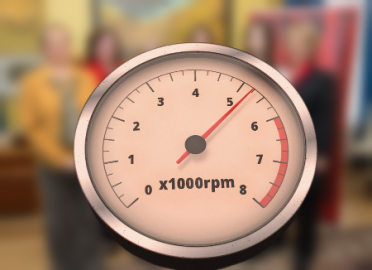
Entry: 5250 rpm
